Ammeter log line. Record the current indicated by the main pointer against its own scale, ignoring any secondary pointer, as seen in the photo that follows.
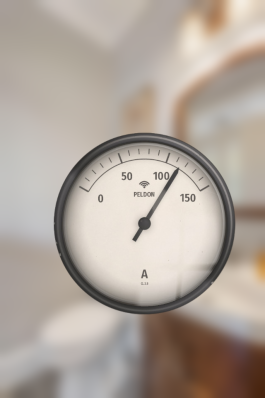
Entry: 115 A
